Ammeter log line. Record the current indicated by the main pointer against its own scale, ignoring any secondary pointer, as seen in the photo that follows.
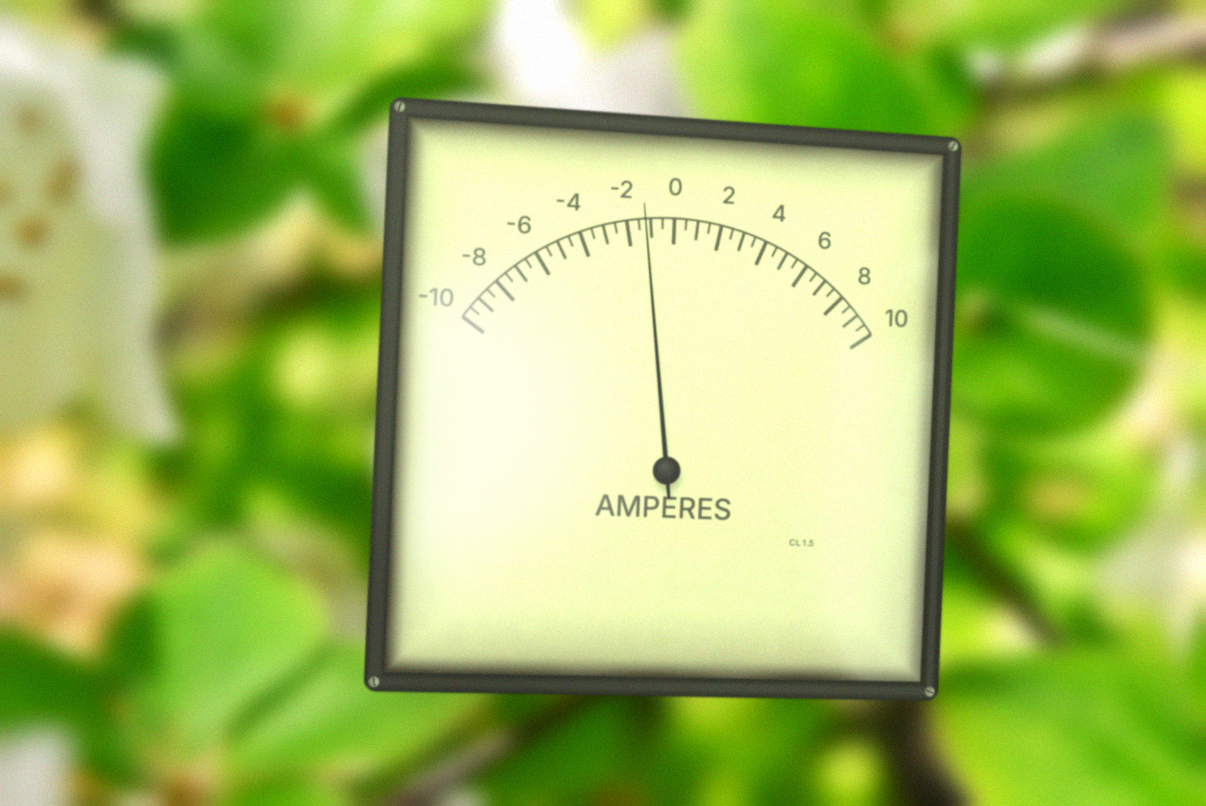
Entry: -1.25 A
